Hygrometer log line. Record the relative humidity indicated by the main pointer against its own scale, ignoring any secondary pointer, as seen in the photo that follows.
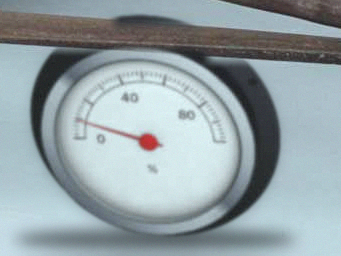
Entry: 10 %
